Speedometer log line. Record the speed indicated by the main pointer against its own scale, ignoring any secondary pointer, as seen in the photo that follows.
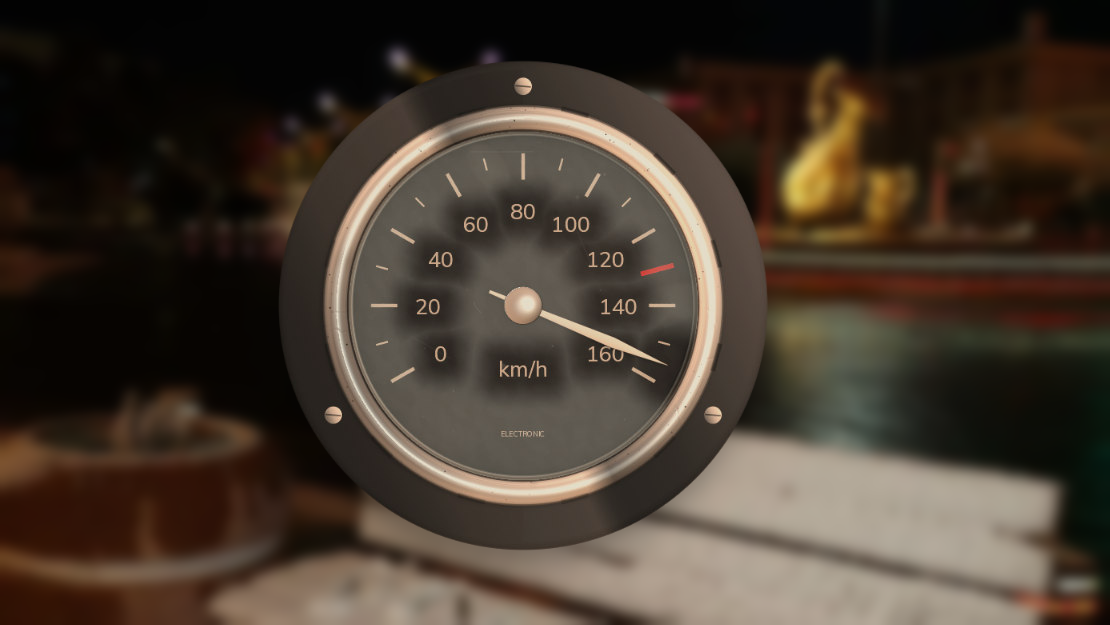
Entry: 155 km/h
